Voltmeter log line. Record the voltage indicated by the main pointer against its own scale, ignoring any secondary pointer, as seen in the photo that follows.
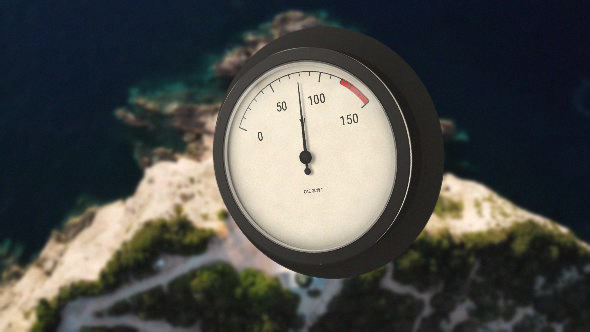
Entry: 80 V
